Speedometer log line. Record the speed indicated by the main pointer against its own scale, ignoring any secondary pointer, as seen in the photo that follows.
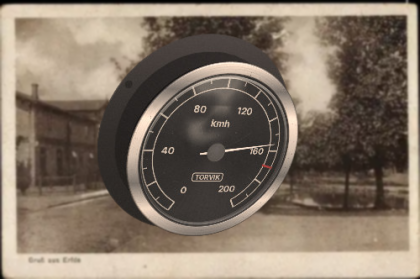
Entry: 155 km/h
